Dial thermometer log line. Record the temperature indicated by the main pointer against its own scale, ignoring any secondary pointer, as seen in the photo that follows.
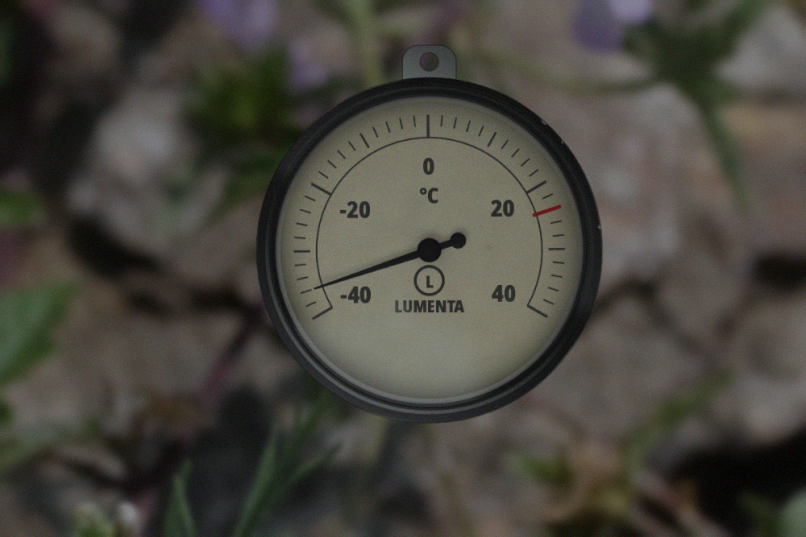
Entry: -36 °C
